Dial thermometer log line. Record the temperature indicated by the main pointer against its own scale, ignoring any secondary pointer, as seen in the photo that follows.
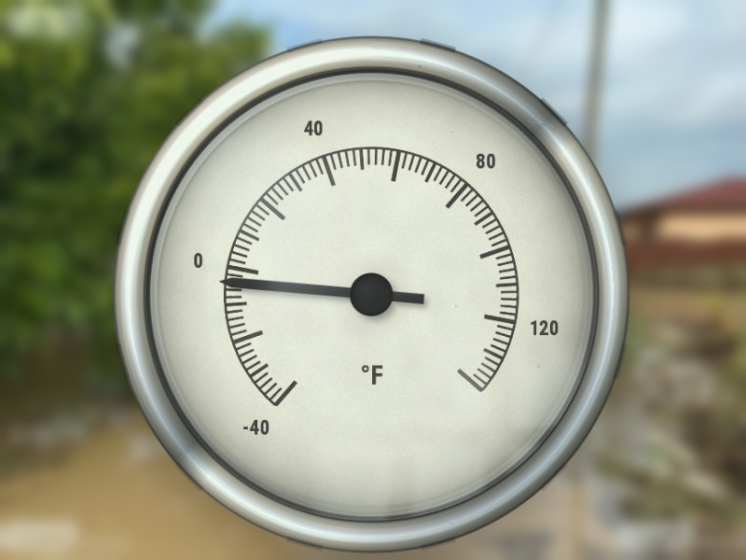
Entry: -4 °F
